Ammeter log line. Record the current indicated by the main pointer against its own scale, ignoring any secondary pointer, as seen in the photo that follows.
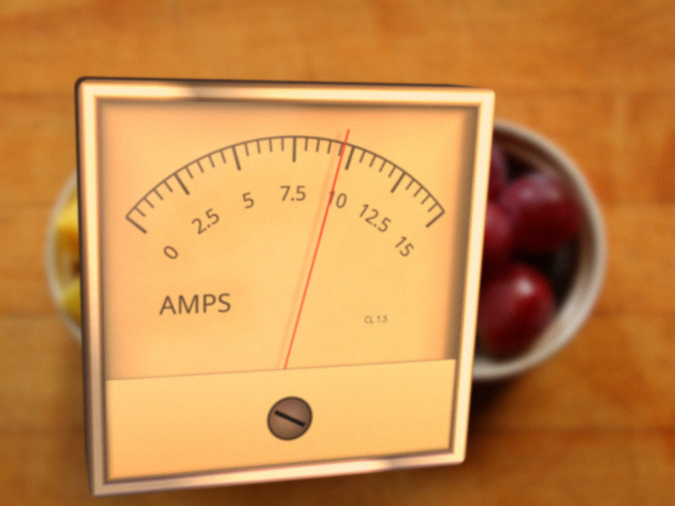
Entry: 9.5 A
